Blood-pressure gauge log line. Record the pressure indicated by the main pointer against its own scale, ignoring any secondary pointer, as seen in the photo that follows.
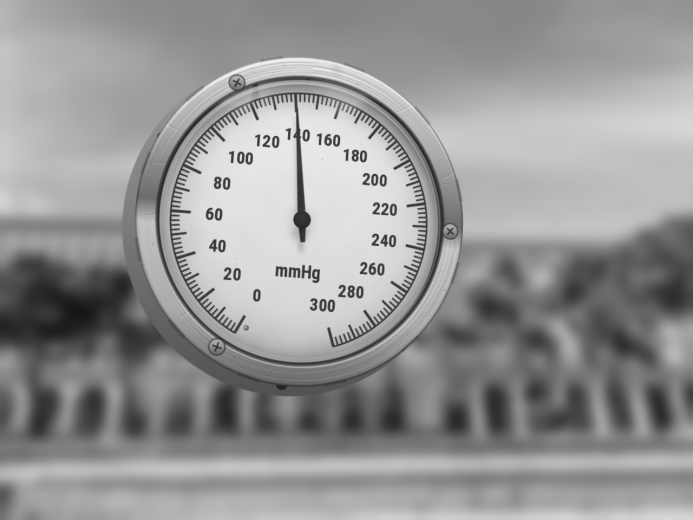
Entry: 140 mmHg
